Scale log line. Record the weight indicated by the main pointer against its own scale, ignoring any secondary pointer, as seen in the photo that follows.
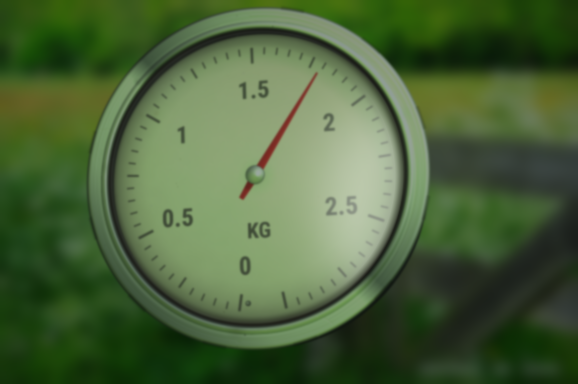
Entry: 1.8 kg
